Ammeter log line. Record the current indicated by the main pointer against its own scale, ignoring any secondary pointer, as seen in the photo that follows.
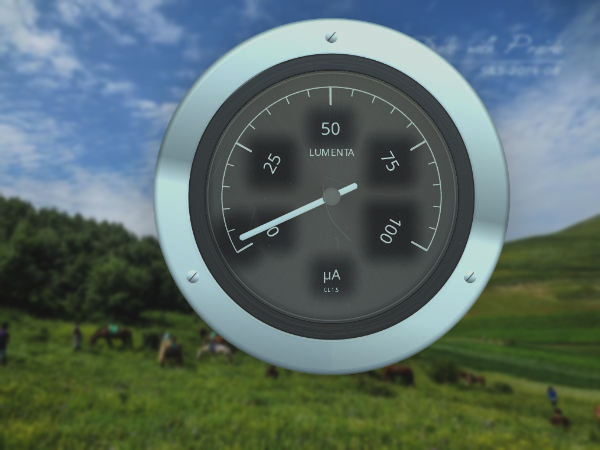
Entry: 2.5 µA
